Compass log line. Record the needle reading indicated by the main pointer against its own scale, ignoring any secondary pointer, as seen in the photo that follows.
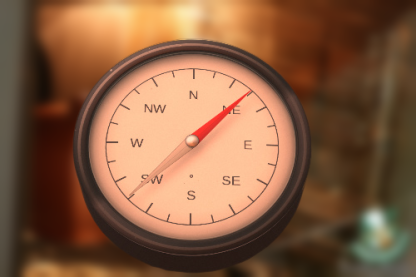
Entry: 45 °
